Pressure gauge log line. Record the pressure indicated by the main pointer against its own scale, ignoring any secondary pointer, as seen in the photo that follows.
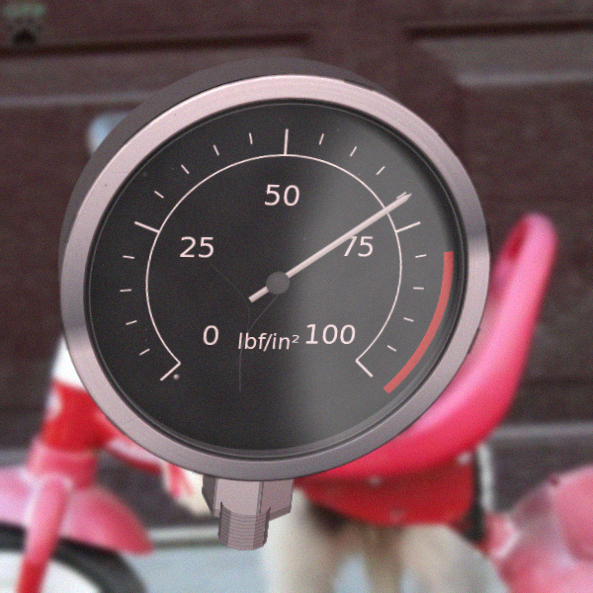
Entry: 70 psi
